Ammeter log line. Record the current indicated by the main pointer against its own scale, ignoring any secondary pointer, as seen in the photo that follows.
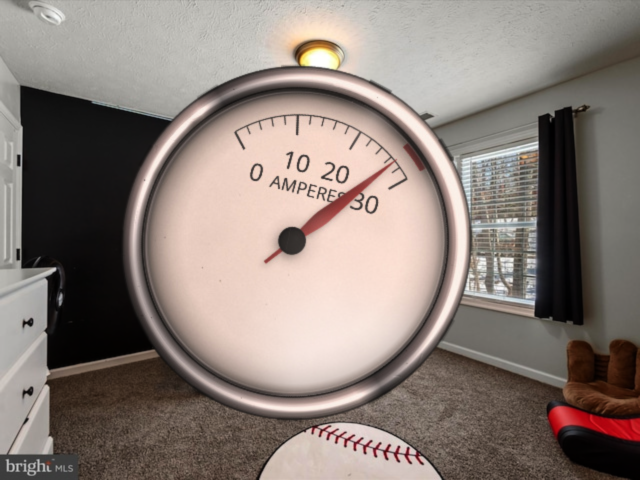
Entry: 27 A
